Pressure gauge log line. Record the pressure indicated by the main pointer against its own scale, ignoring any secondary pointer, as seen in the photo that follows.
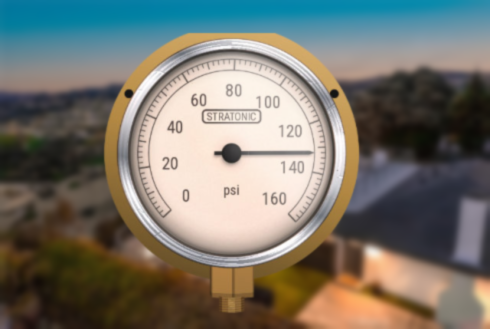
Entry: 132 psi
